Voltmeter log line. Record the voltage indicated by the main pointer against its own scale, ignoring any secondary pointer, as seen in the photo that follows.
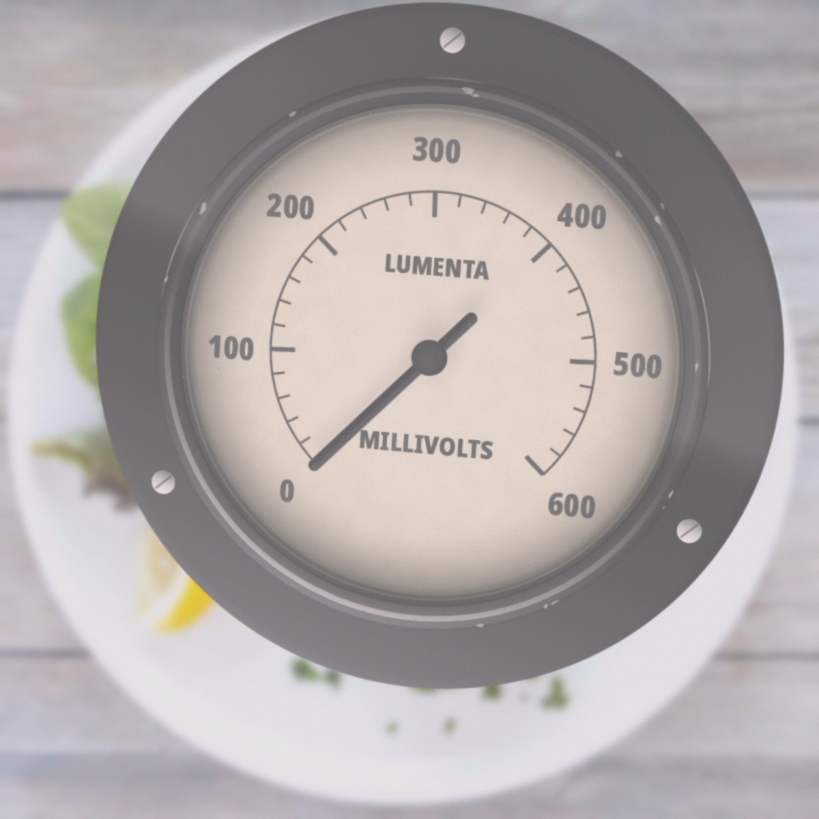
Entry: 0 mV
